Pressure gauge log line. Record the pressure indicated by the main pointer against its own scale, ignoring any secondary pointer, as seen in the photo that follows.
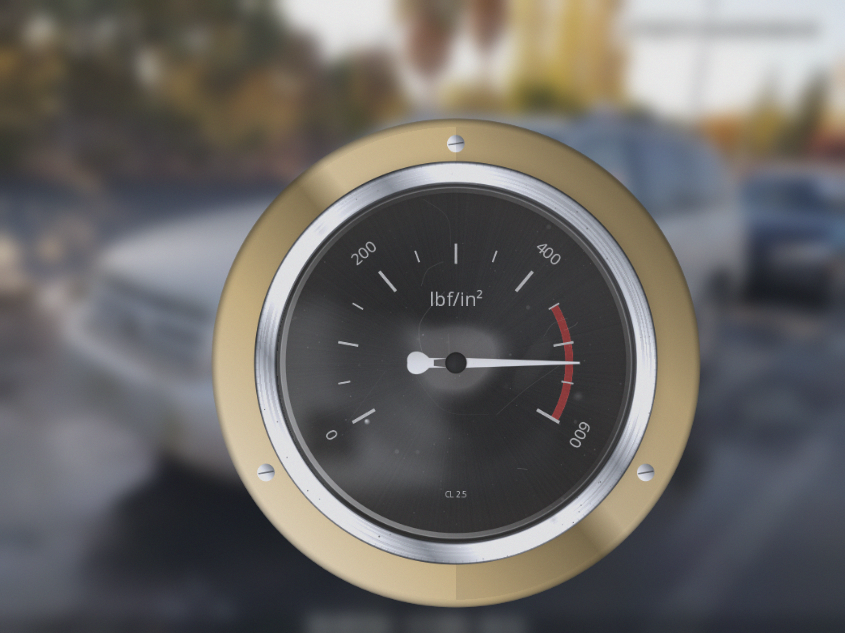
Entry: 525 psi
